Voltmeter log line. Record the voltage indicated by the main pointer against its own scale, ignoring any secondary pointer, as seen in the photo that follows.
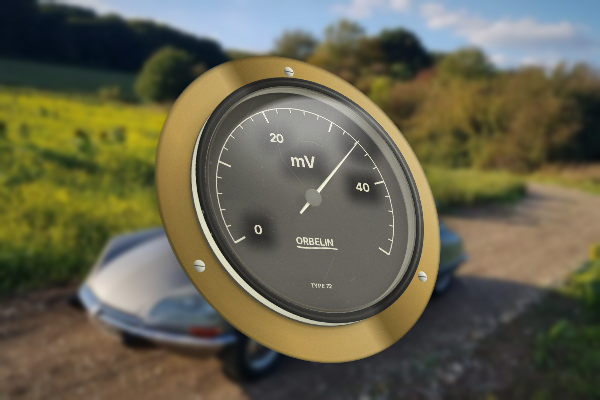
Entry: 34 mV
